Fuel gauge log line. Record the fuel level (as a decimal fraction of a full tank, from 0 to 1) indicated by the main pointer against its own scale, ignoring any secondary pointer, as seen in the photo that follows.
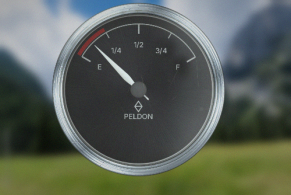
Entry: 0.125
